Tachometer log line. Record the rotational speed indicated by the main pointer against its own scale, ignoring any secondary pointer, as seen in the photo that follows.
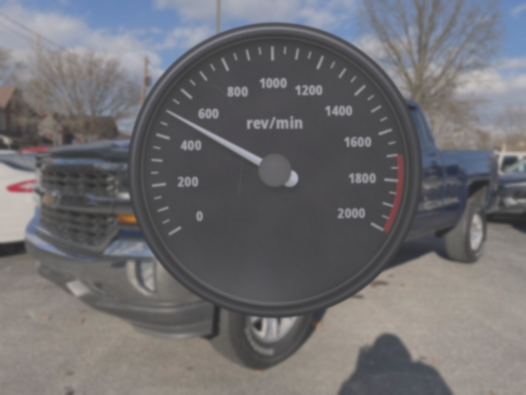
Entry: 500 rpm
